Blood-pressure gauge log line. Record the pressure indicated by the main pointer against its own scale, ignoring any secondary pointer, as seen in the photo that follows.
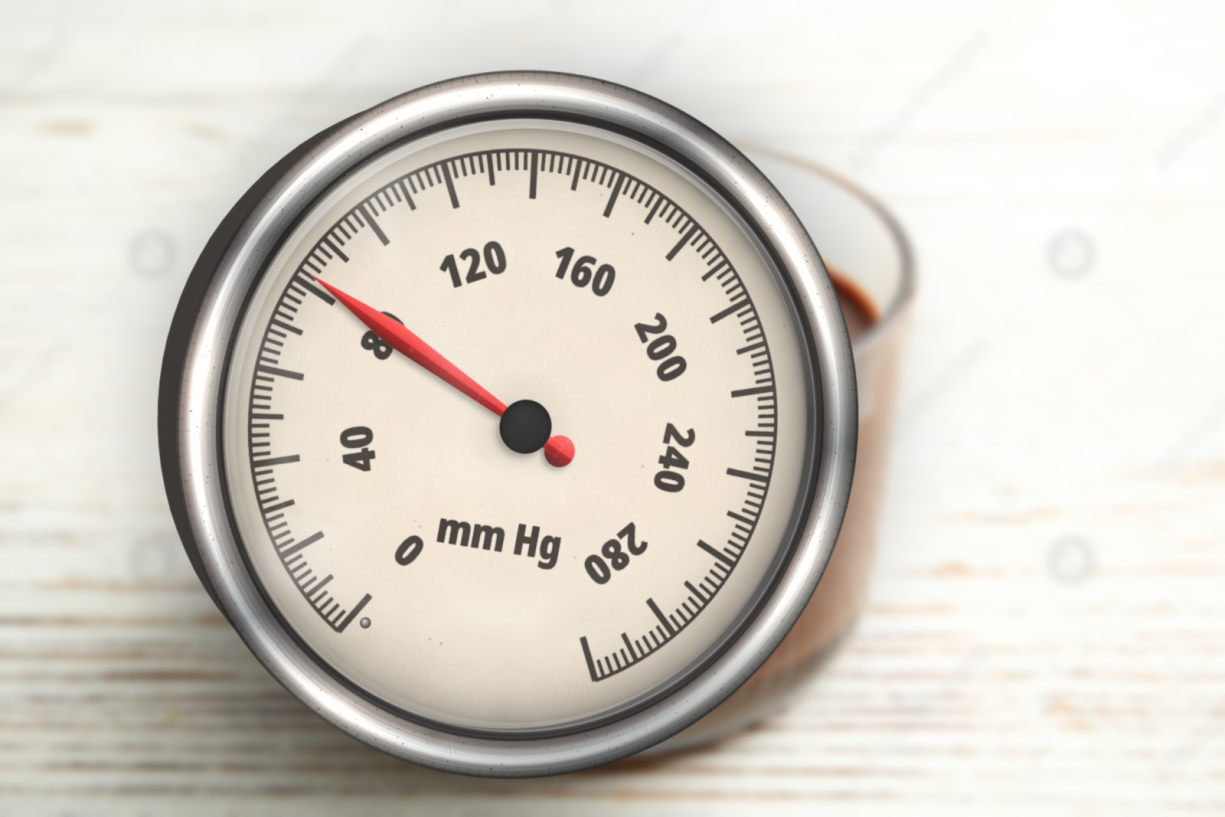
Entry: 82 mmHg
